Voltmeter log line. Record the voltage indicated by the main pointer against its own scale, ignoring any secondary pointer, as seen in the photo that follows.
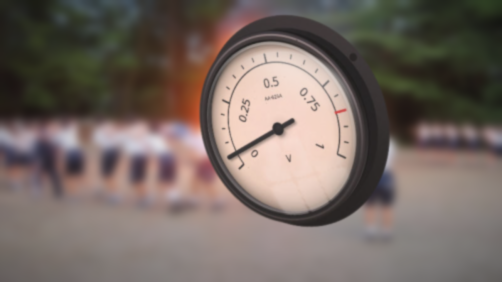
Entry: 0.05 V
